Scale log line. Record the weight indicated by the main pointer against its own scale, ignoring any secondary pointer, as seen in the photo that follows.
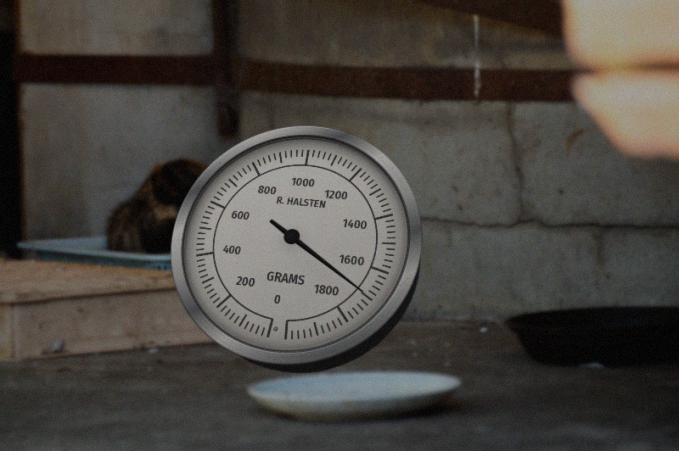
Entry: 1700 g
